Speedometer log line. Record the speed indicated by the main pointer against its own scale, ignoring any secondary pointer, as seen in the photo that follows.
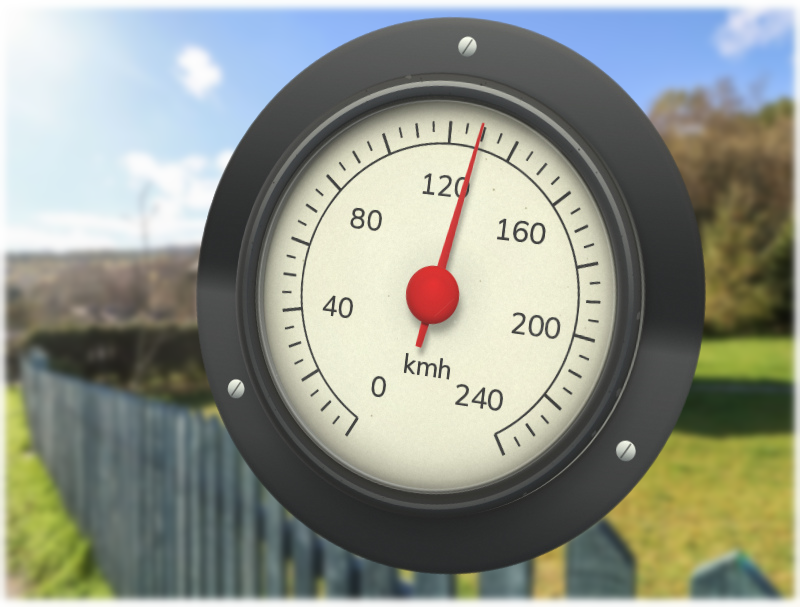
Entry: 130 km/h
